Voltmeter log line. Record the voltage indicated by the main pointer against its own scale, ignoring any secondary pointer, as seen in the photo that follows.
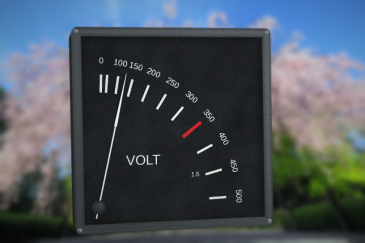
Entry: 125 V
